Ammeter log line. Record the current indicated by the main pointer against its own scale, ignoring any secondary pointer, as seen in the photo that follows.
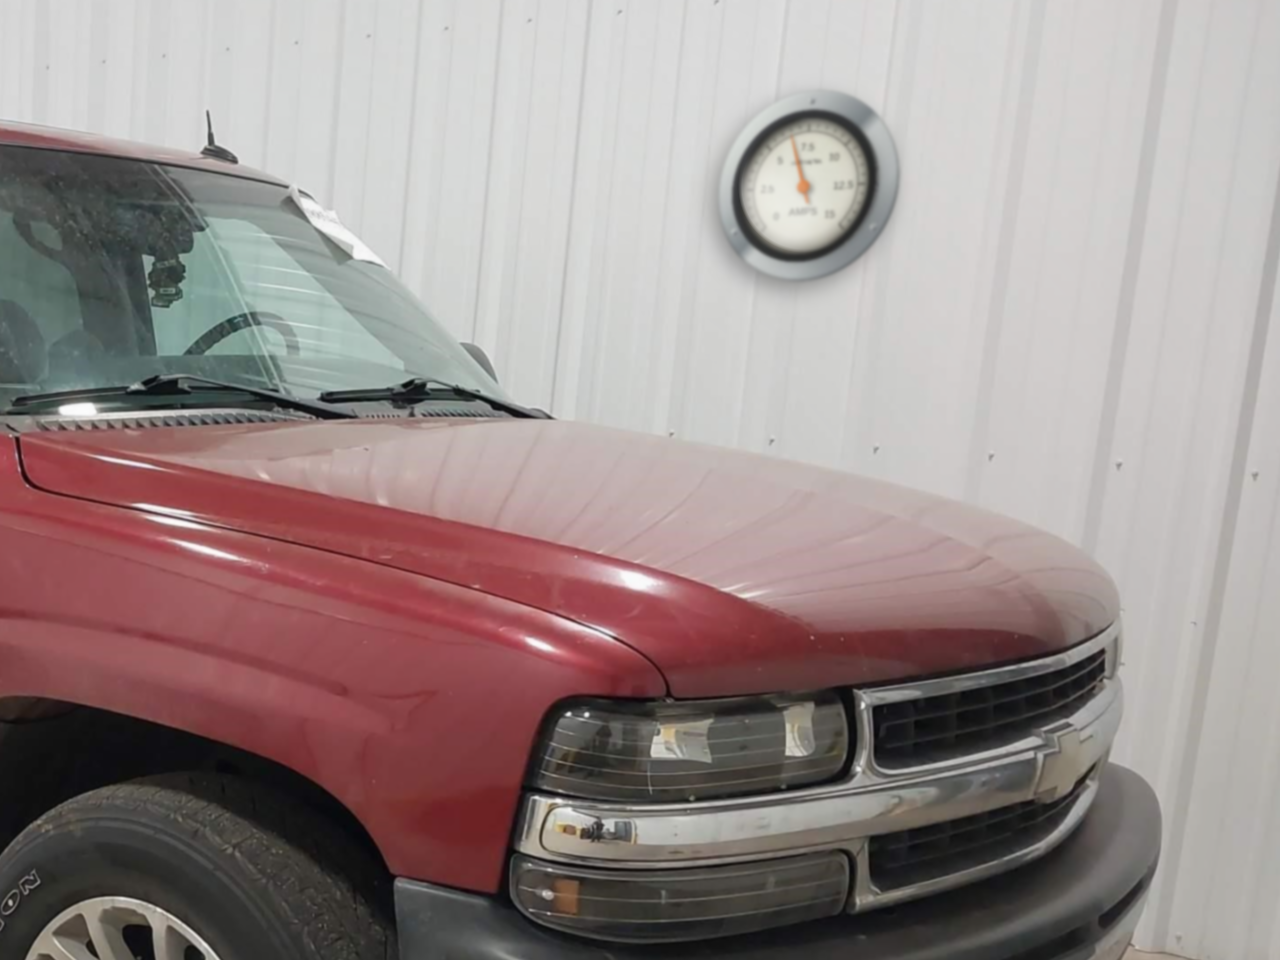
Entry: 6.5 A
